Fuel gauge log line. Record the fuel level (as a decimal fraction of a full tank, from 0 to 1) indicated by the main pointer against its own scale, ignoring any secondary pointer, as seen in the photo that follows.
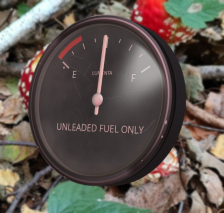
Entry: 0.5
